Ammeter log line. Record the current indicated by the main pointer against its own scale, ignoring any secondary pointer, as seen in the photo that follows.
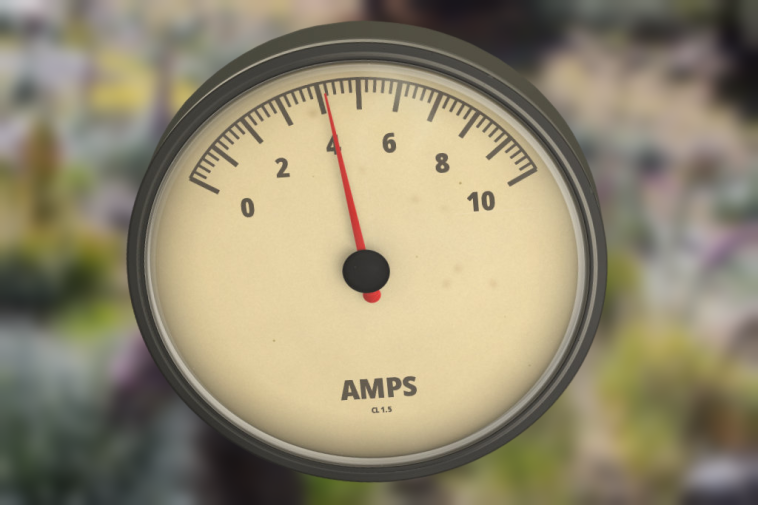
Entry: 4.2 A
